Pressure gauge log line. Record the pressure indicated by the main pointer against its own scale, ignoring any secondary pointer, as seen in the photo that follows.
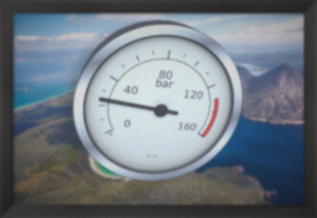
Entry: 25 bar
